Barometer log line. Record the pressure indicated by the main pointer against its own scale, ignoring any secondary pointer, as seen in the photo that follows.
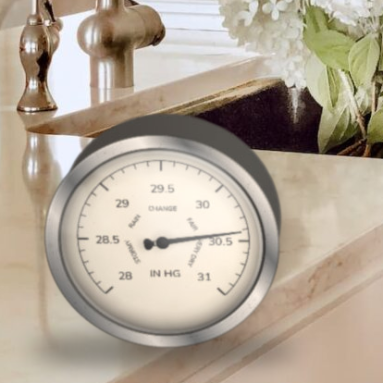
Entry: 30.4 inHg
